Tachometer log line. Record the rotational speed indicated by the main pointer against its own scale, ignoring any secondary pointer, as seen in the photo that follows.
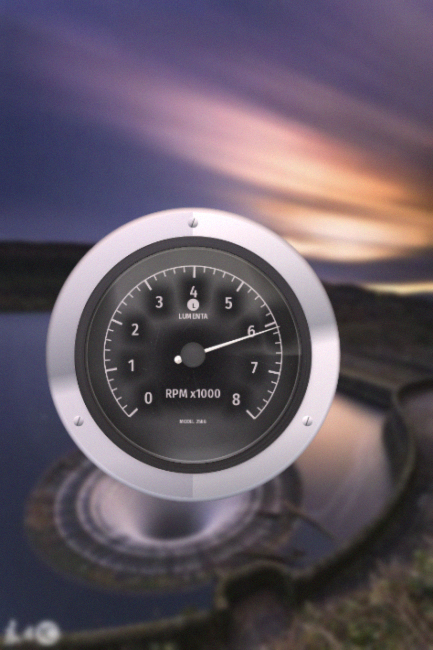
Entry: 6100 rpm
